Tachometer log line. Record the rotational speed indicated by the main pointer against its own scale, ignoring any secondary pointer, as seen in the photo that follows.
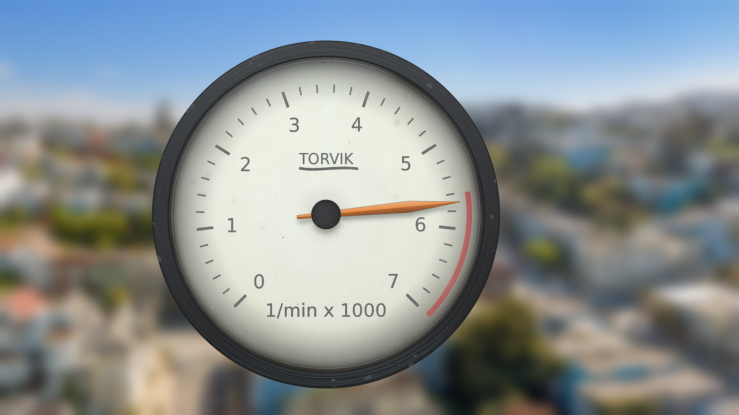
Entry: 5700 rpm
